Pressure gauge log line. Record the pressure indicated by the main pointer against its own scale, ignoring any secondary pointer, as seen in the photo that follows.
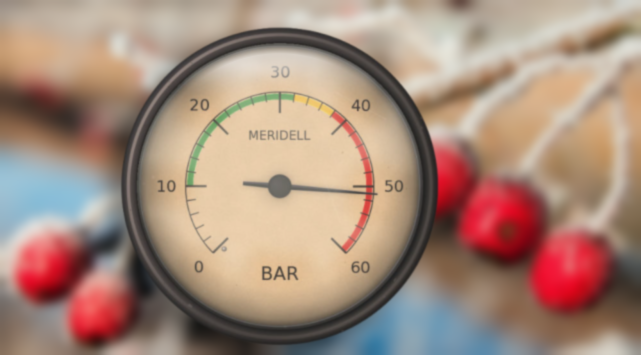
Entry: 51 bar
